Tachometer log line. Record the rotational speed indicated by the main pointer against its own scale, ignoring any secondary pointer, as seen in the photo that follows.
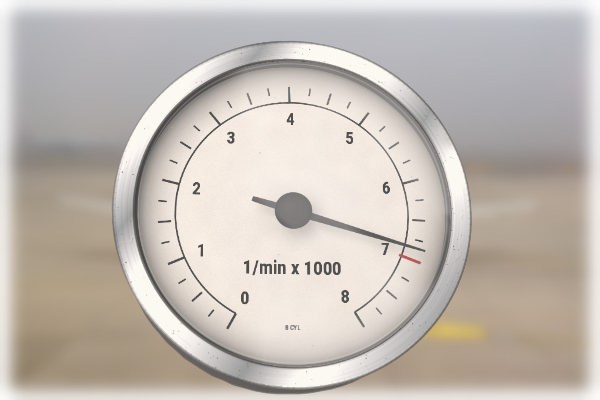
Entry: 6875 rpm
